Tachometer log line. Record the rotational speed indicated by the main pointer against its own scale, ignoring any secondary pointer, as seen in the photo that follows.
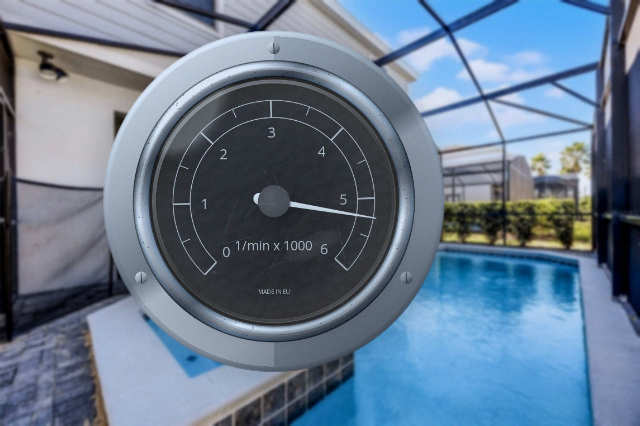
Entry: 5250 rpm
